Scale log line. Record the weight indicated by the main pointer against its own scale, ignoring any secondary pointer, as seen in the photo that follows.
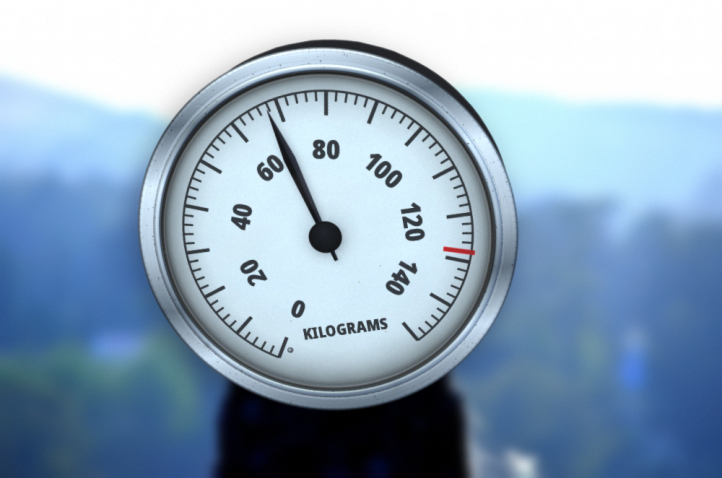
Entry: 68 kg
